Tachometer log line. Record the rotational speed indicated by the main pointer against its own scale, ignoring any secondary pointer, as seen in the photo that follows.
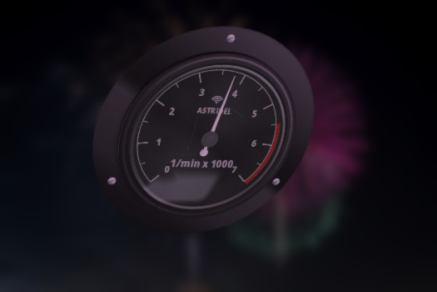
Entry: 3750 rpm
